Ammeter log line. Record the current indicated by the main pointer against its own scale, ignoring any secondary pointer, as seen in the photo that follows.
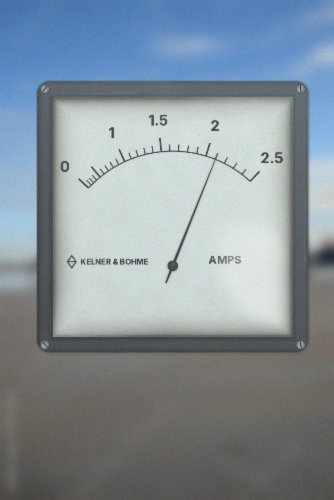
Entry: 2.1 A
